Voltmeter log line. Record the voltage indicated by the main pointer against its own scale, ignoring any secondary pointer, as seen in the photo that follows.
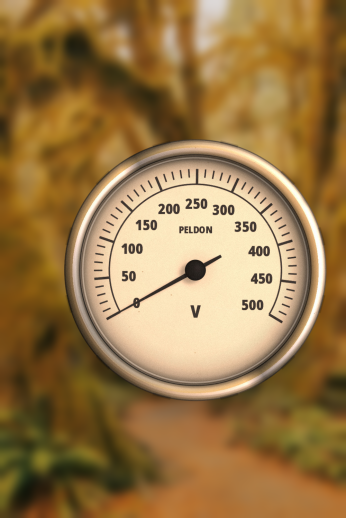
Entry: 0 V
